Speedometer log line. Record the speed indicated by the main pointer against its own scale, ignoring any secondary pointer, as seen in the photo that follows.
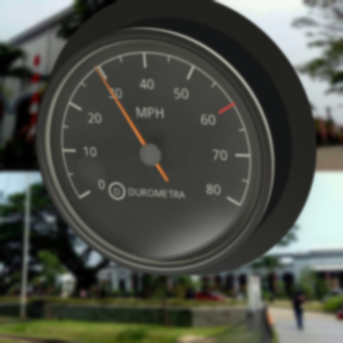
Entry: 30 mph
